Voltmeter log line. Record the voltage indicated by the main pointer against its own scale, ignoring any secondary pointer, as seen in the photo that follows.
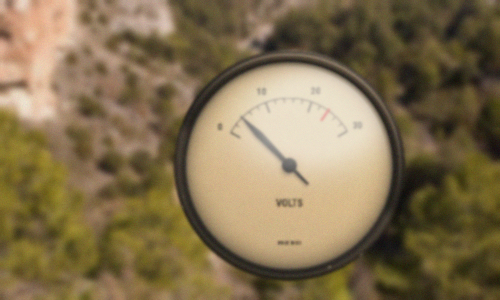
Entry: 4 V
